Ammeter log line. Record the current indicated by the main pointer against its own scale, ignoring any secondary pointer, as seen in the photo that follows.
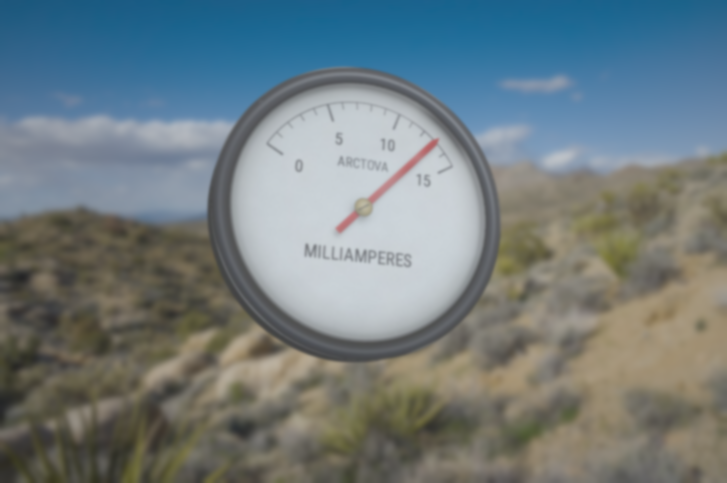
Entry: 13 mA
